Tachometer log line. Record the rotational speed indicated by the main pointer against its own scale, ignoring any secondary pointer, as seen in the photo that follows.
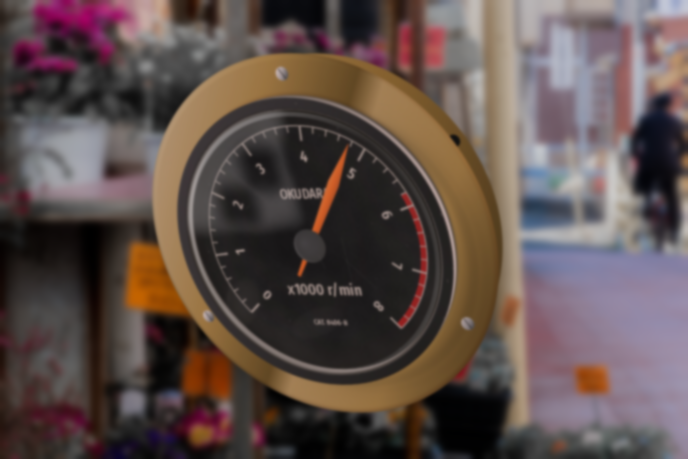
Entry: 4800 rpm
